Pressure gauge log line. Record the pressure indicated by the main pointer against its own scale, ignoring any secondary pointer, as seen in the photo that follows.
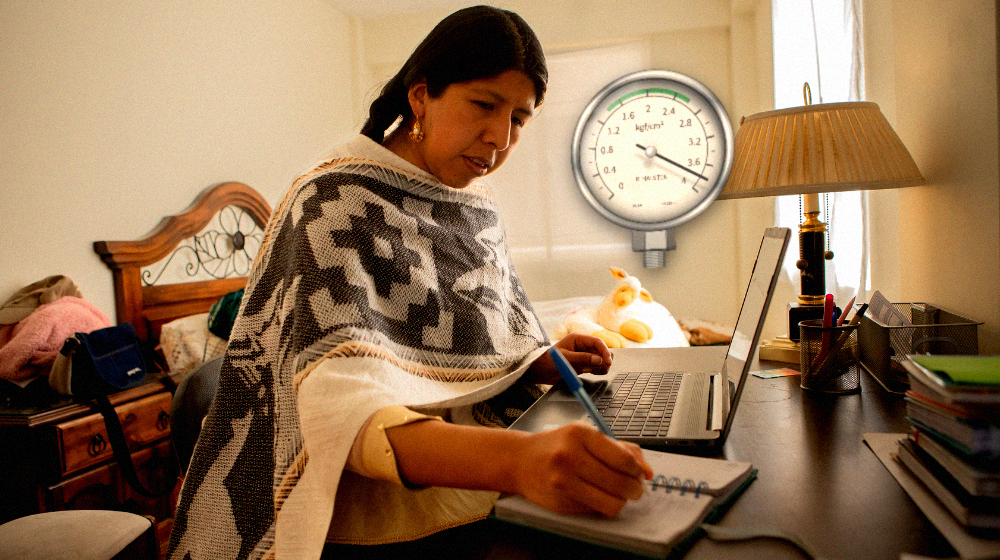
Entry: 3.8 kg/cm²
